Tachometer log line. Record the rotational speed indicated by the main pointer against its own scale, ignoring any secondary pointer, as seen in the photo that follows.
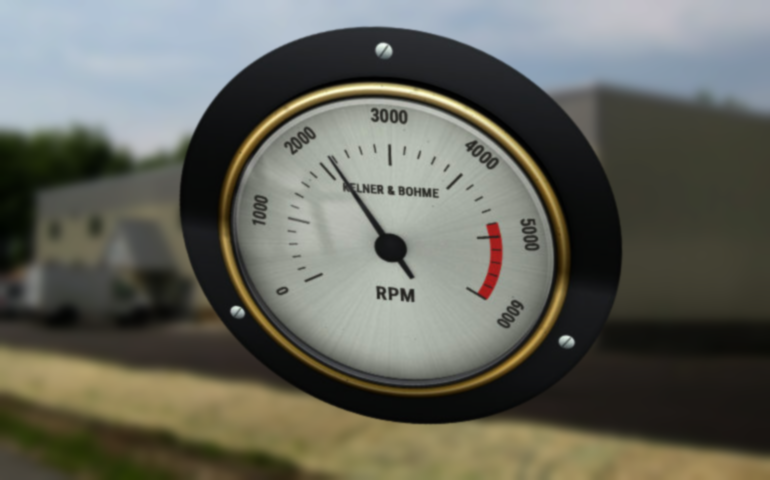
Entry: 2200 rpm
